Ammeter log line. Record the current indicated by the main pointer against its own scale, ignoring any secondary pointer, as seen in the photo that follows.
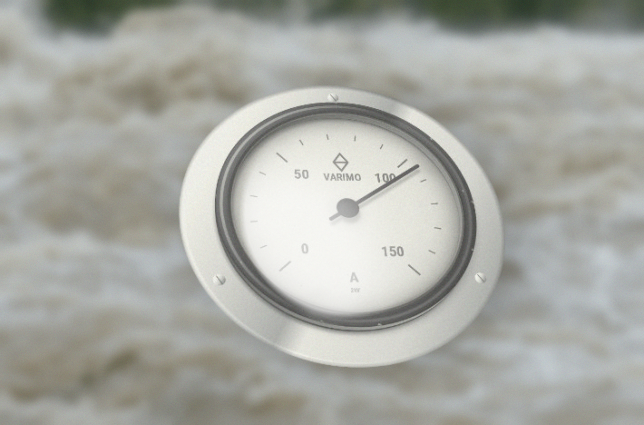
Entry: 105 A
